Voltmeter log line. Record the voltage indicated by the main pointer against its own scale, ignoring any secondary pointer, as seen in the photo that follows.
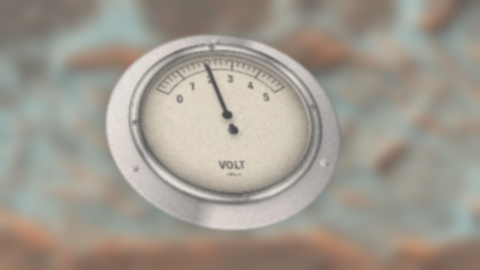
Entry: 2 V
